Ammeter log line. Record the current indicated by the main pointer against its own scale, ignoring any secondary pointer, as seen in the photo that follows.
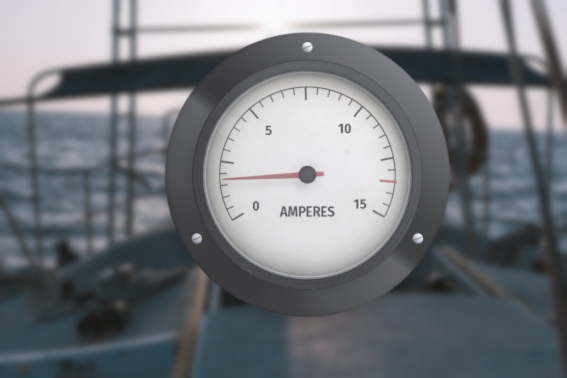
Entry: 1.75 A
